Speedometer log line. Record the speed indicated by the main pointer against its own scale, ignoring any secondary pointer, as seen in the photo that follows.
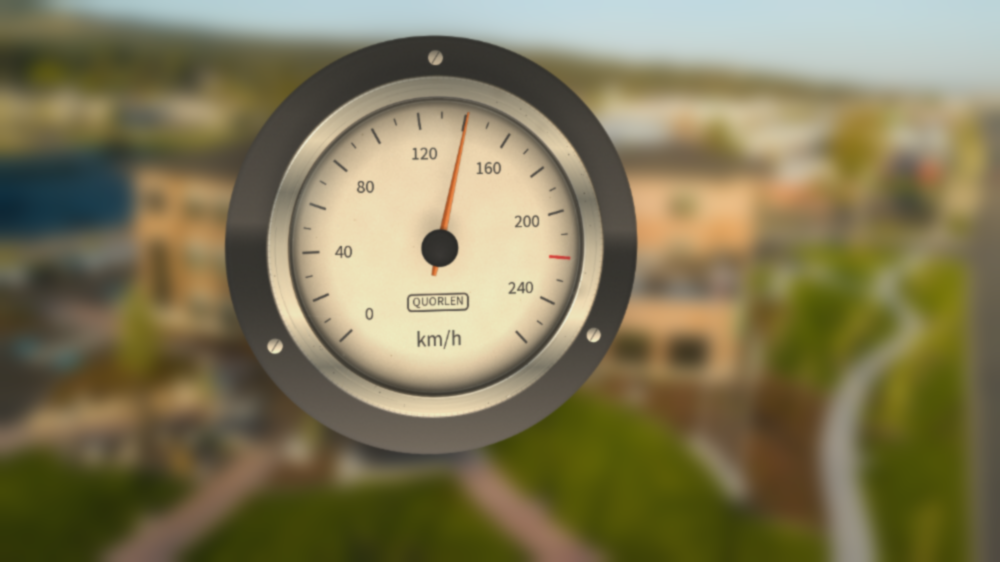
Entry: 140 km/h
